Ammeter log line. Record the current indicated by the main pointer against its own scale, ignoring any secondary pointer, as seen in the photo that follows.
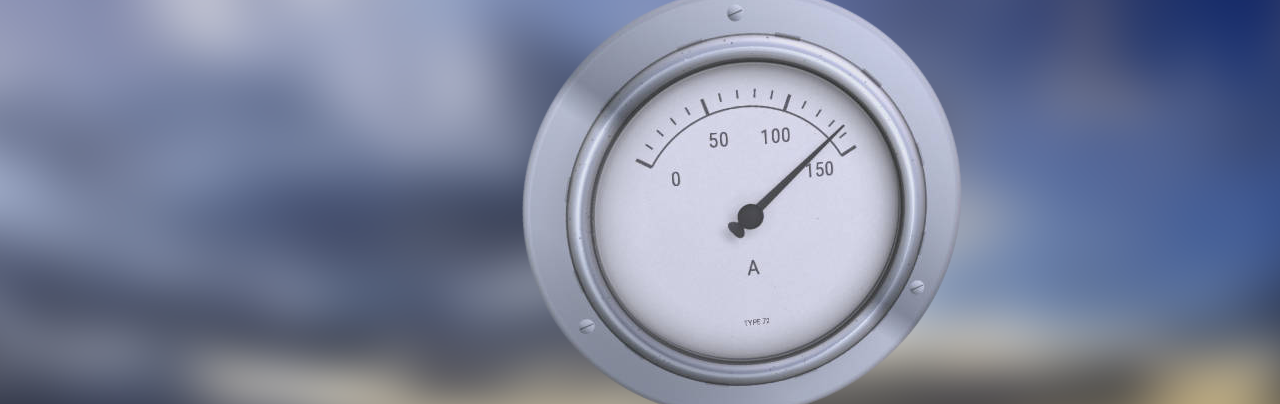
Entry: 135 A
